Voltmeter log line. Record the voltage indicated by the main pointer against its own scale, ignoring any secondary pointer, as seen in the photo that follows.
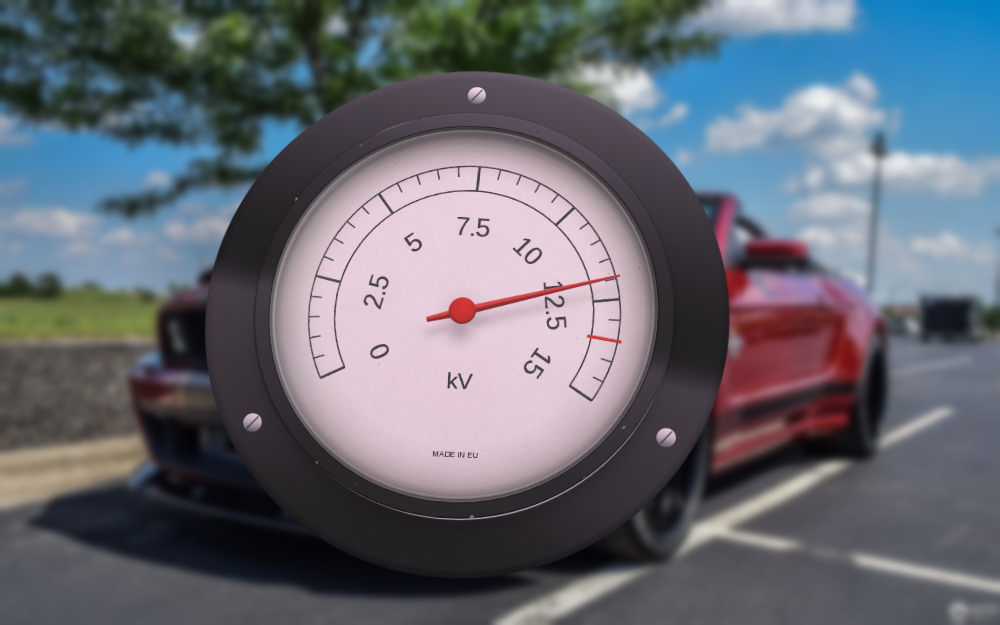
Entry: 12 kV
